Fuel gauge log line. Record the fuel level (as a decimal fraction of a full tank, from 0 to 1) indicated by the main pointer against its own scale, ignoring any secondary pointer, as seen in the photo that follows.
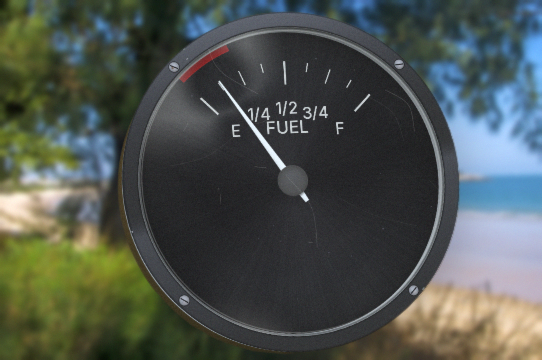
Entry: 0.125
